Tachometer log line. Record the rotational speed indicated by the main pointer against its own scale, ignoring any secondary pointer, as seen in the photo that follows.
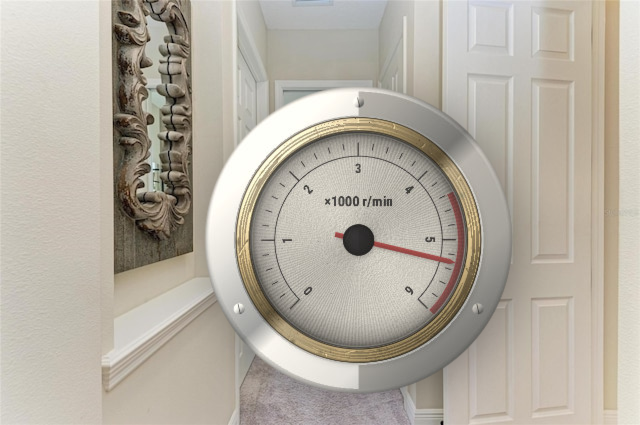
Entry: 5300 rpm
